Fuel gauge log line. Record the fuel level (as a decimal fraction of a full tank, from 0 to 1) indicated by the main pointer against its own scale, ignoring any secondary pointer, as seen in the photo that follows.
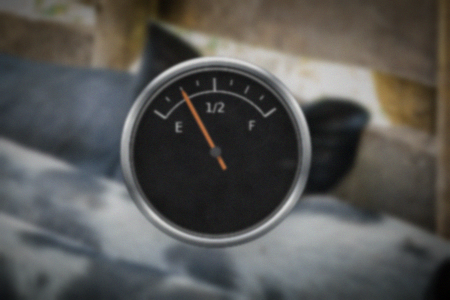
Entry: 0.25
